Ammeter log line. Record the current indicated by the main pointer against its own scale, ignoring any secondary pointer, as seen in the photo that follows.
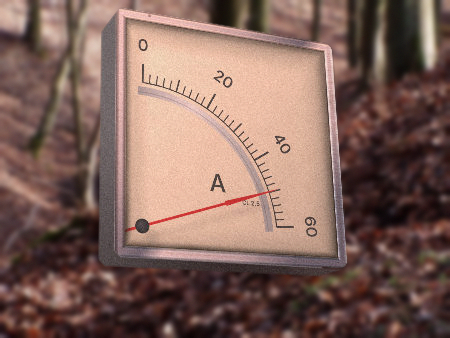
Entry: 50 A
